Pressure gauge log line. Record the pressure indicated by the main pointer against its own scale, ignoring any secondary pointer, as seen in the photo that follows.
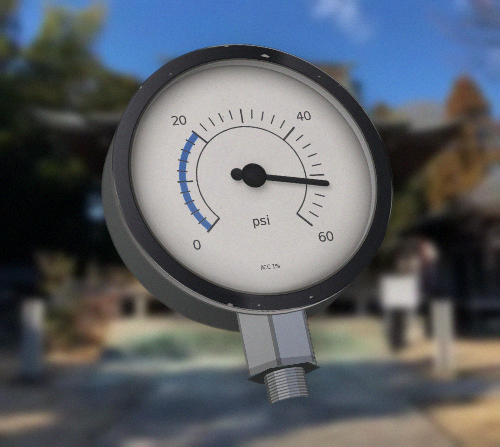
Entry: 52 psi
